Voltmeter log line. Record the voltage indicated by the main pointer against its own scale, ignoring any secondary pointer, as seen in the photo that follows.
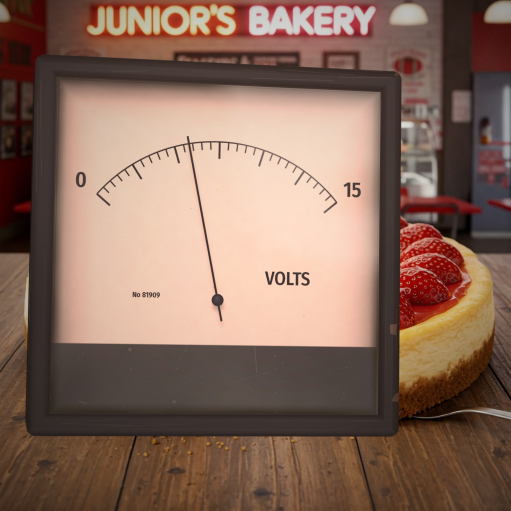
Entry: 5.75 V
